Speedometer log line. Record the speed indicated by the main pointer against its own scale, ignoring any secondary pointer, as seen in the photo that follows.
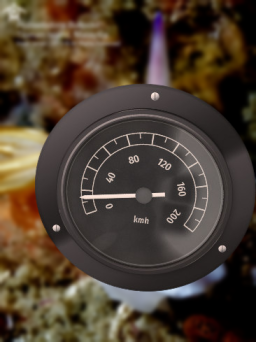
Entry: 15 km/h
